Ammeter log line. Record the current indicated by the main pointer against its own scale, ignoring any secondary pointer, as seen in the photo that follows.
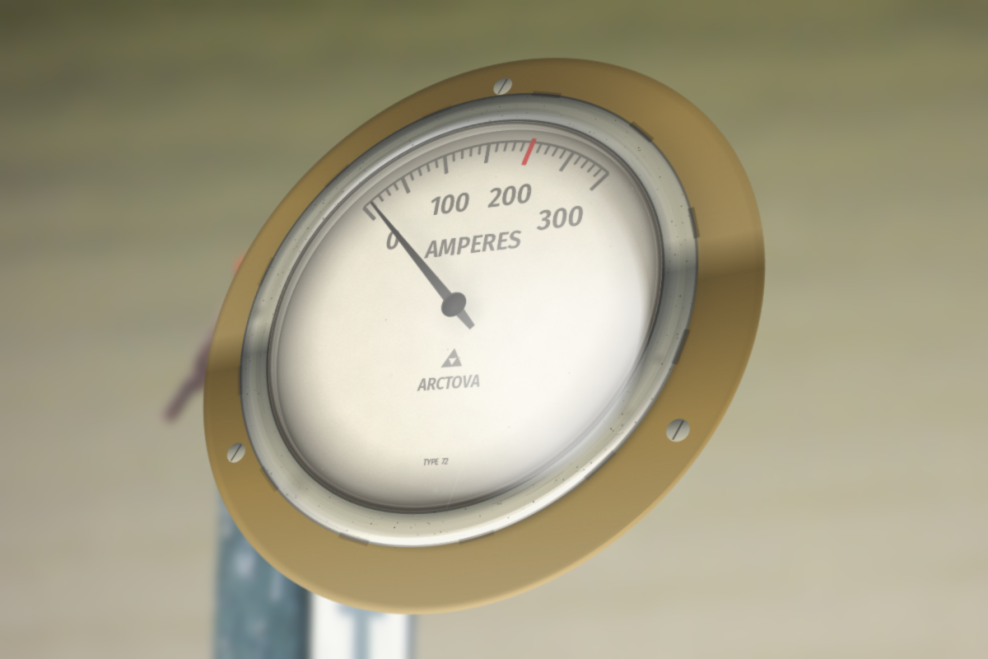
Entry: 10 A
